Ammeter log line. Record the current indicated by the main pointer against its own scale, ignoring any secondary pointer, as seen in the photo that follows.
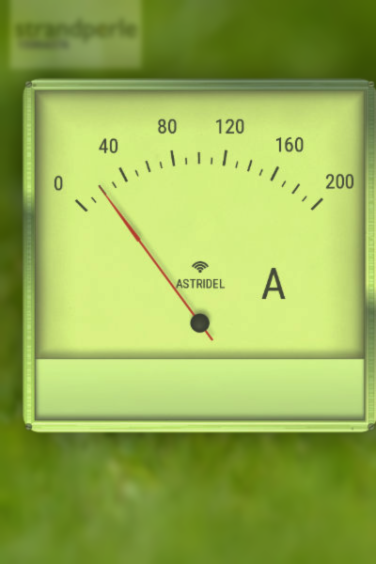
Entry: 20 A
